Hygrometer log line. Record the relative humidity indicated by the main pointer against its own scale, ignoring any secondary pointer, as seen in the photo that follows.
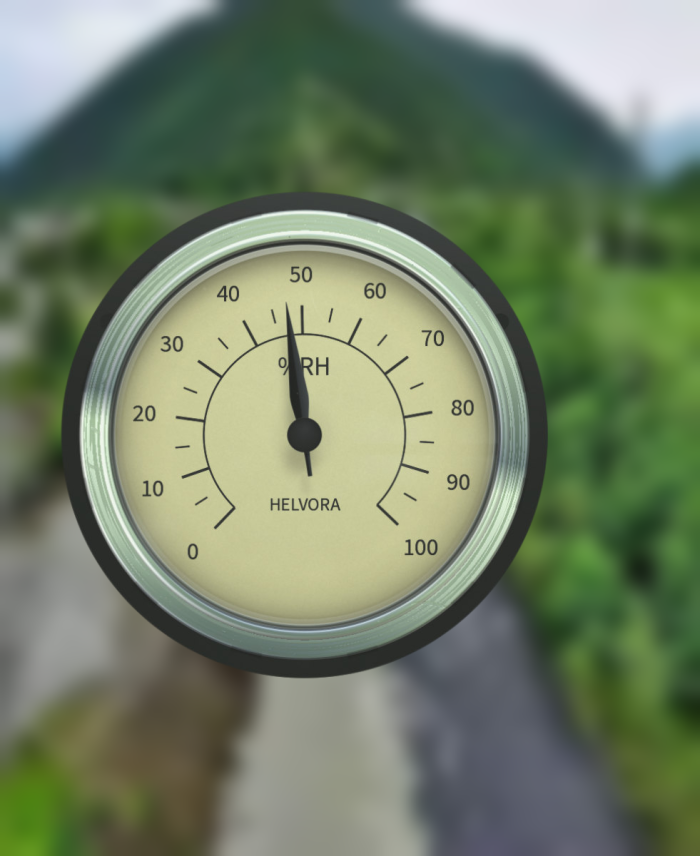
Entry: 47.5 %
